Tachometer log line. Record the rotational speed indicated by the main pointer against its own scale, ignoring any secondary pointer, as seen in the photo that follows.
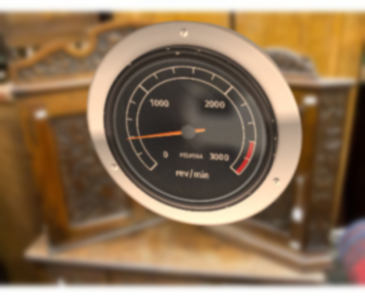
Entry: 400 rpm
